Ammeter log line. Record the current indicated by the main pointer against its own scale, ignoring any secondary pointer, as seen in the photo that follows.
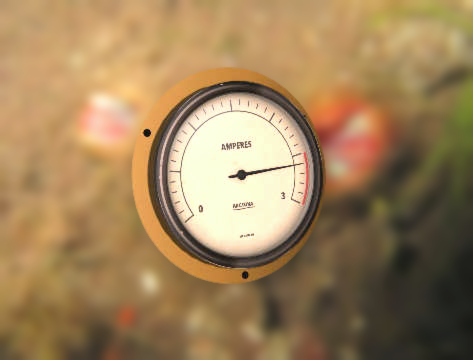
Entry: 2.6 A
